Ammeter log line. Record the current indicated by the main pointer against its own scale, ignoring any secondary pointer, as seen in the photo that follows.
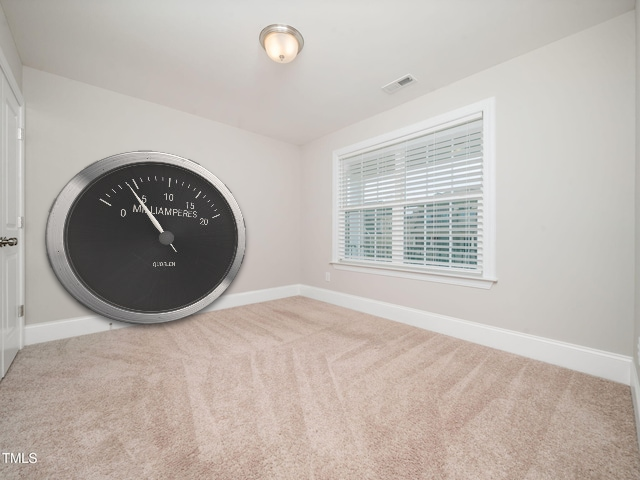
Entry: 4 mA
